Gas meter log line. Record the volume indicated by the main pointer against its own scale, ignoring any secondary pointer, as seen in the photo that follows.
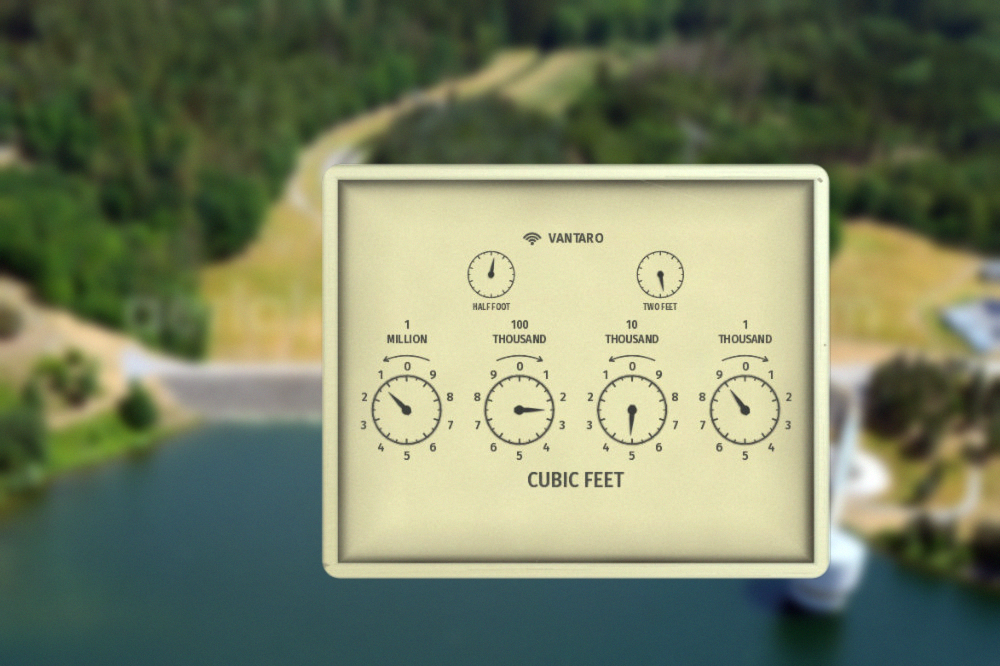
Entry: 124900 ft³
